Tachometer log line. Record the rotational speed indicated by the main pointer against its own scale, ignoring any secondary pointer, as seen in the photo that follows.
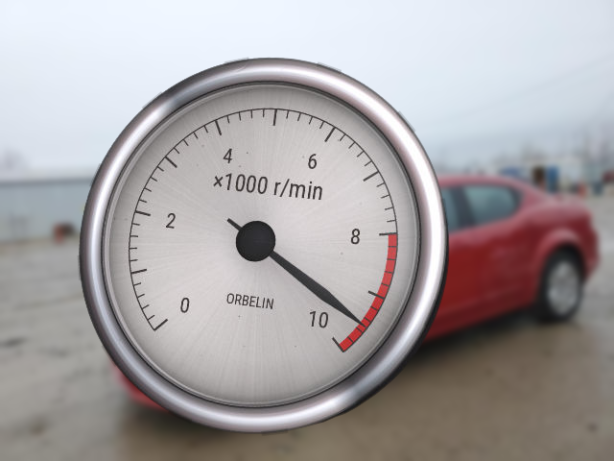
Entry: 9500 rpm
